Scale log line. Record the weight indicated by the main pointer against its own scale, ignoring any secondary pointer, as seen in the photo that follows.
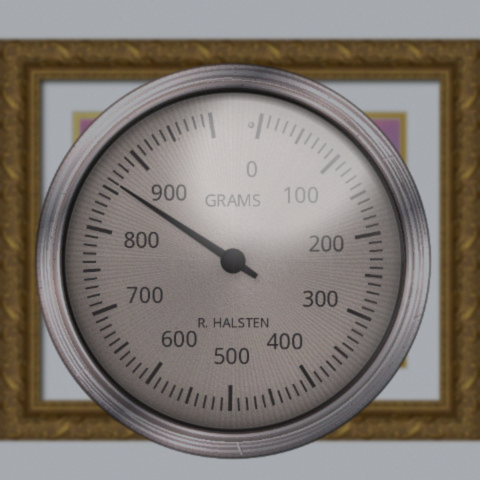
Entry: 860 g
